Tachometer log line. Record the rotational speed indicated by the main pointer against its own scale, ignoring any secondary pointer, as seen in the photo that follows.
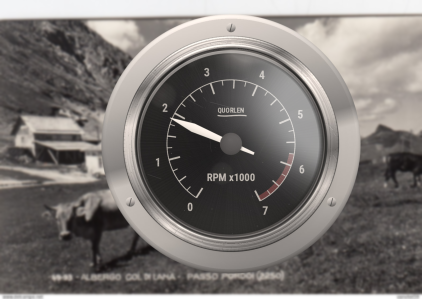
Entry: 1875 rpm
